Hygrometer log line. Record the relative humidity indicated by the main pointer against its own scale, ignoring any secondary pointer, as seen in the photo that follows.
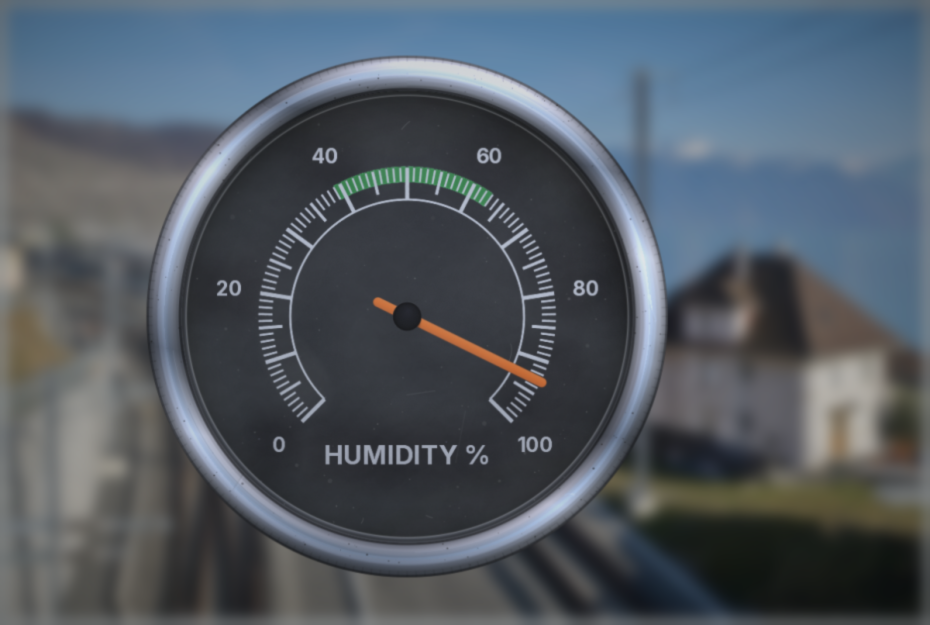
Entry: 93 %
